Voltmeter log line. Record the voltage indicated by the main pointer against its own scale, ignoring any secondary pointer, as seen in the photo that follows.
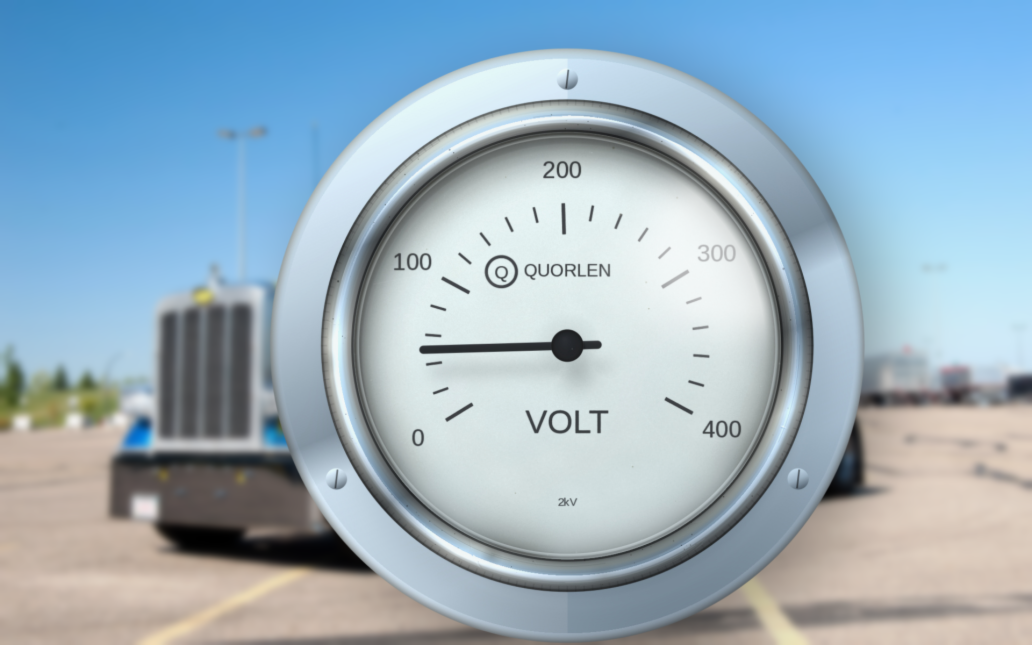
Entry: 50 V
